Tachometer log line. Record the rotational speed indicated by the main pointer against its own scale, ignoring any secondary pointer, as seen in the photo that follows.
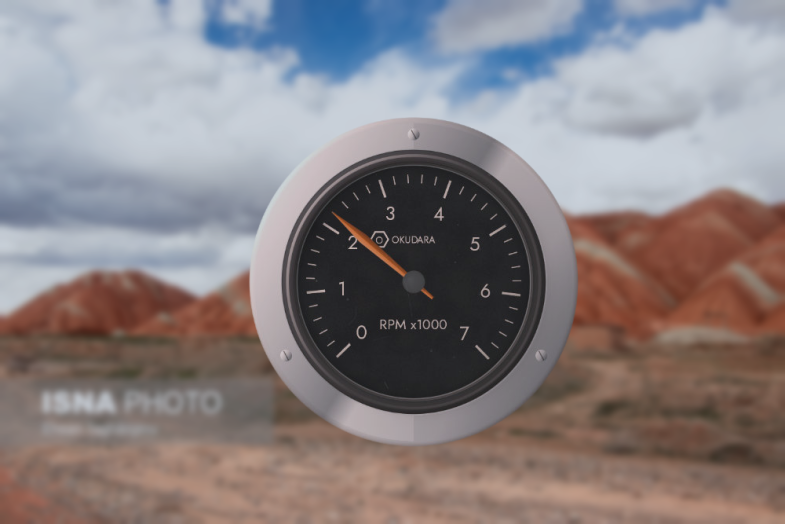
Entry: 2200 rpm
